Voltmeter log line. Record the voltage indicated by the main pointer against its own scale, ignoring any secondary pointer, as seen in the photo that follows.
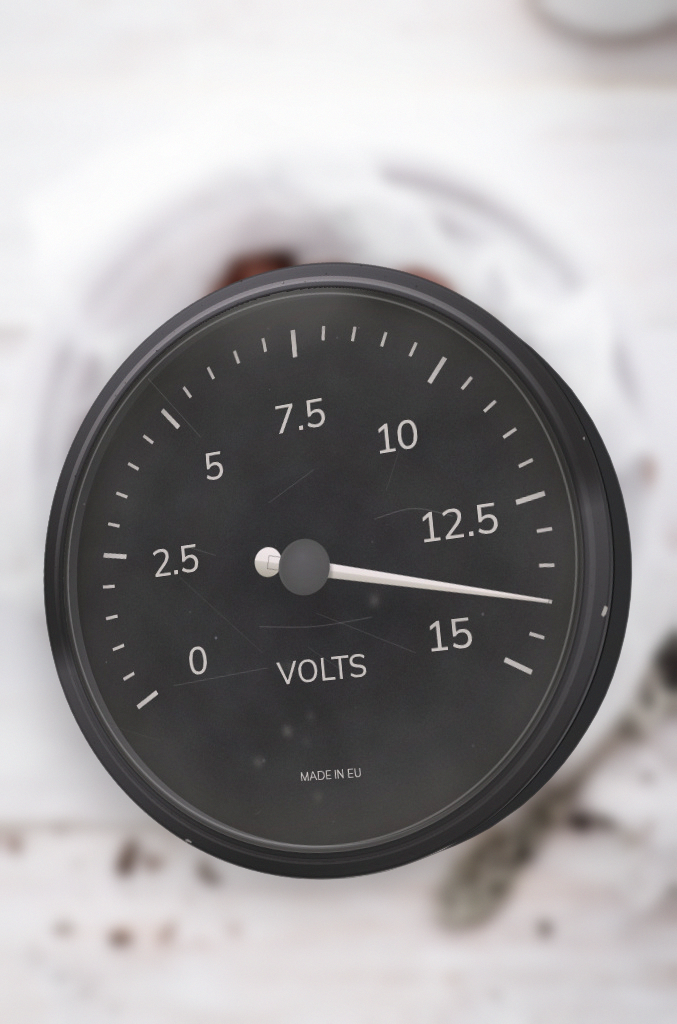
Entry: 14 V
